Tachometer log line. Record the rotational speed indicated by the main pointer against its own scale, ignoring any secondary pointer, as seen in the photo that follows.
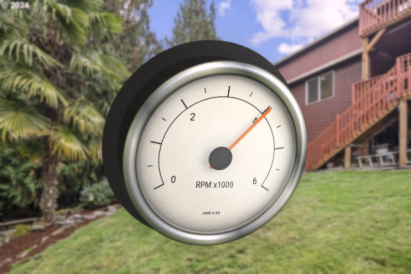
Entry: 4000 rpm
